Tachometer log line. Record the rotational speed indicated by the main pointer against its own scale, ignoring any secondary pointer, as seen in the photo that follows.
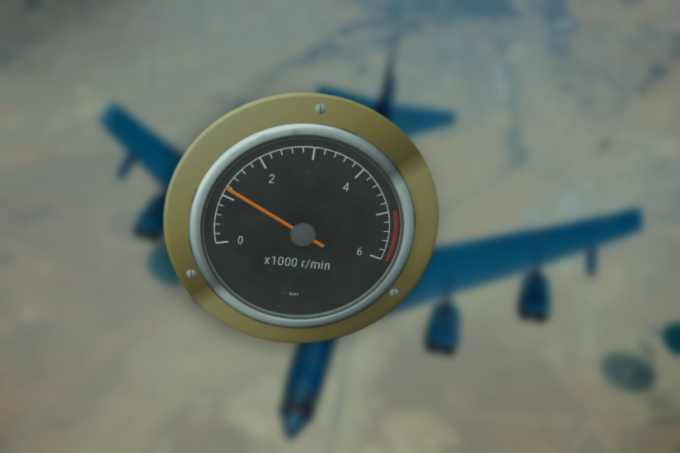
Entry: 1200 rpm
